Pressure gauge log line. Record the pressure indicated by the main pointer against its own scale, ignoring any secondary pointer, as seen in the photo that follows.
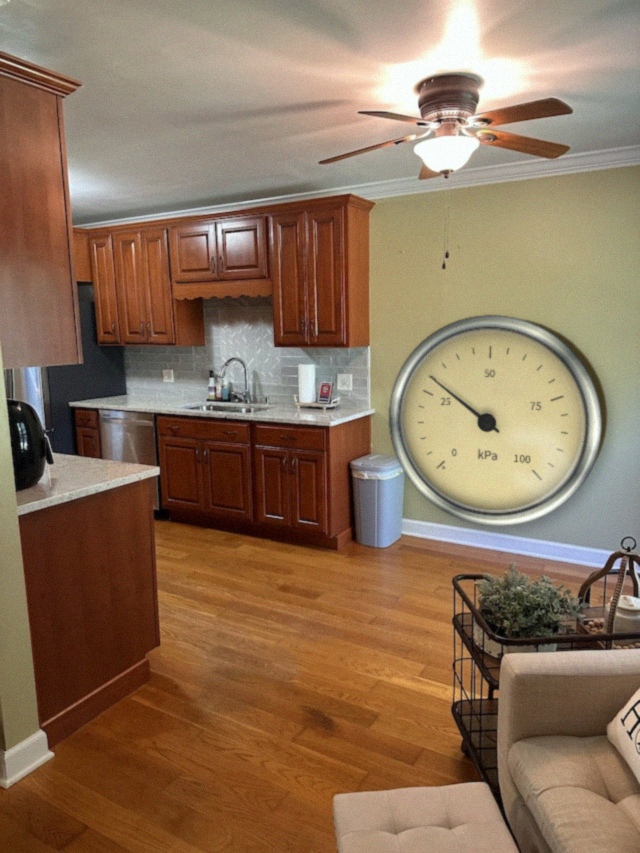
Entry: 30 kPa
